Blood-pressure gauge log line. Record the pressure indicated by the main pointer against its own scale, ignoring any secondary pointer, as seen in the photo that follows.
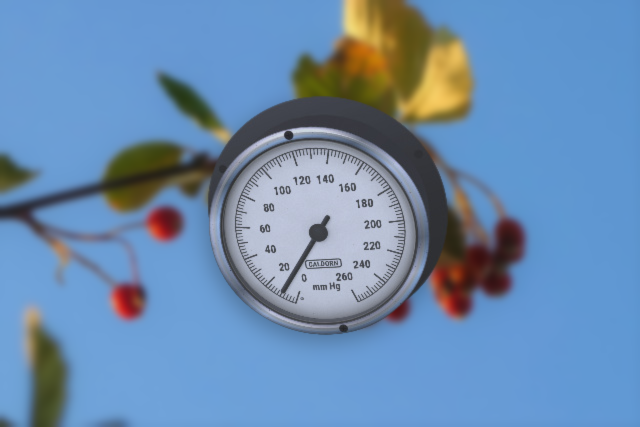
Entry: 10 mmHg
